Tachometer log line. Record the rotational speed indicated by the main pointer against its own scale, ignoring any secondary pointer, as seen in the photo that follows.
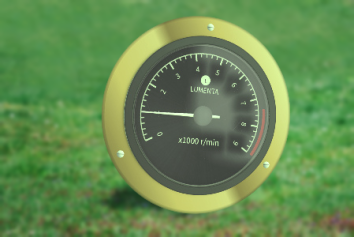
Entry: 1000 rpm
